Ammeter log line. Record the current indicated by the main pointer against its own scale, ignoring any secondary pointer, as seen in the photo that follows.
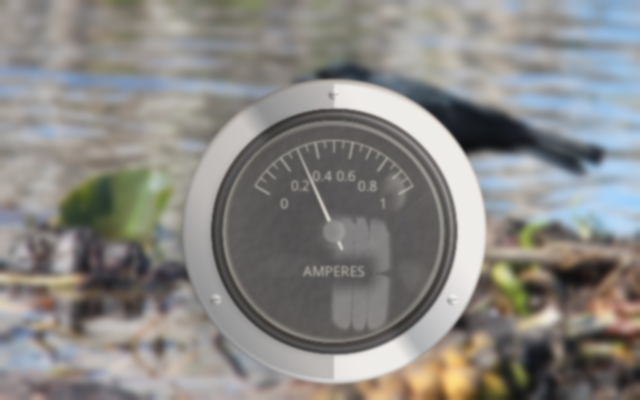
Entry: 0.3 A
